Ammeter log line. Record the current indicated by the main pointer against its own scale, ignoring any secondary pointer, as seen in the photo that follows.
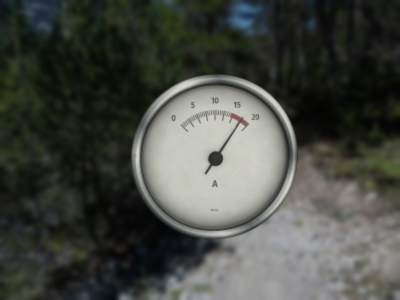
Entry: 17.5 A
